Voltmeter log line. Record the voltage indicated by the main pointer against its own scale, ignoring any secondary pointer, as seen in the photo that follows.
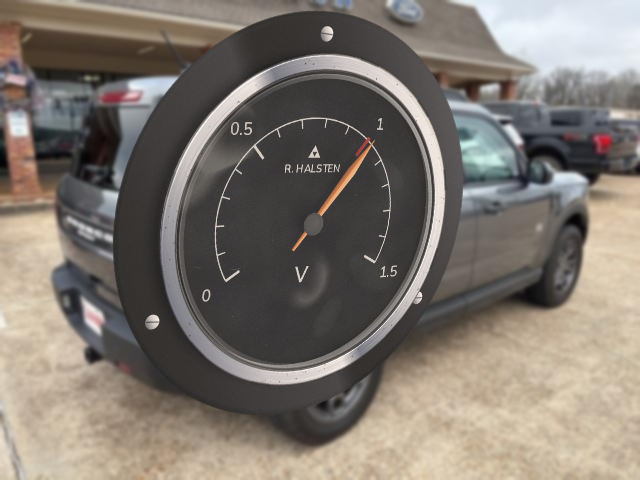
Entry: 1 V
